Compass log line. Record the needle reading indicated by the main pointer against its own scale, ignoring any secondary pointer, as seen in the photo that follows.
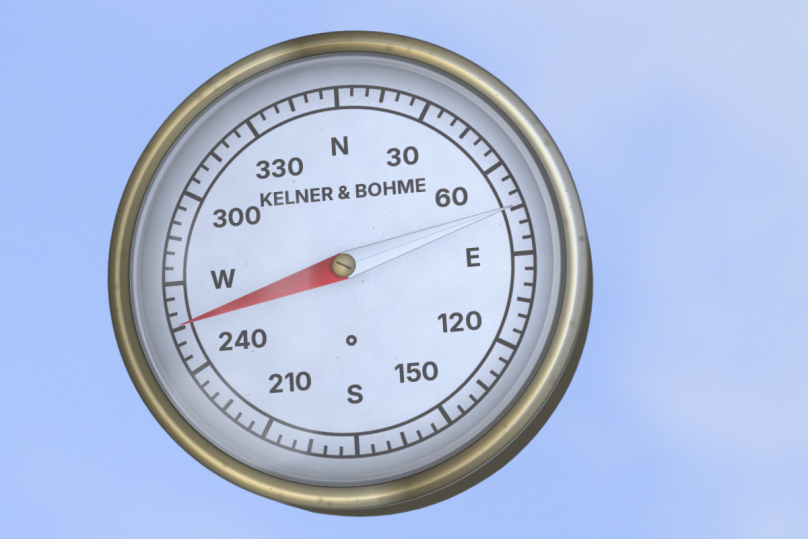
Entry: 255 °
